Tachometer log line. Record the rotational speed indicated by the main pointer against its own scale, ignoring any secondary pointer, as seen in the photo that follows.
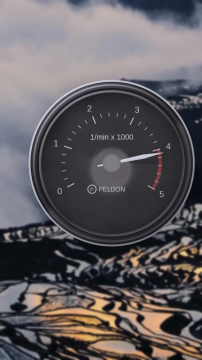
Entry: 4100 rpm
